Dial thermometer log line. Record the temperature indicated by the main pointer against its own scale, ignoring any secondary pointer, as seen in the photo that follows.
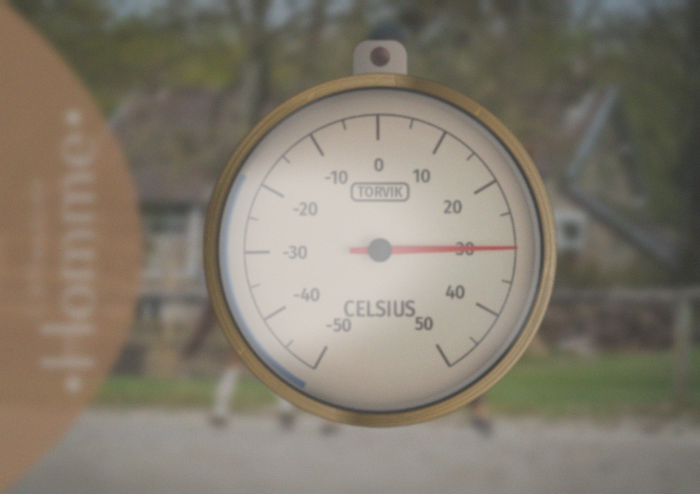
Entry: 30 °C
